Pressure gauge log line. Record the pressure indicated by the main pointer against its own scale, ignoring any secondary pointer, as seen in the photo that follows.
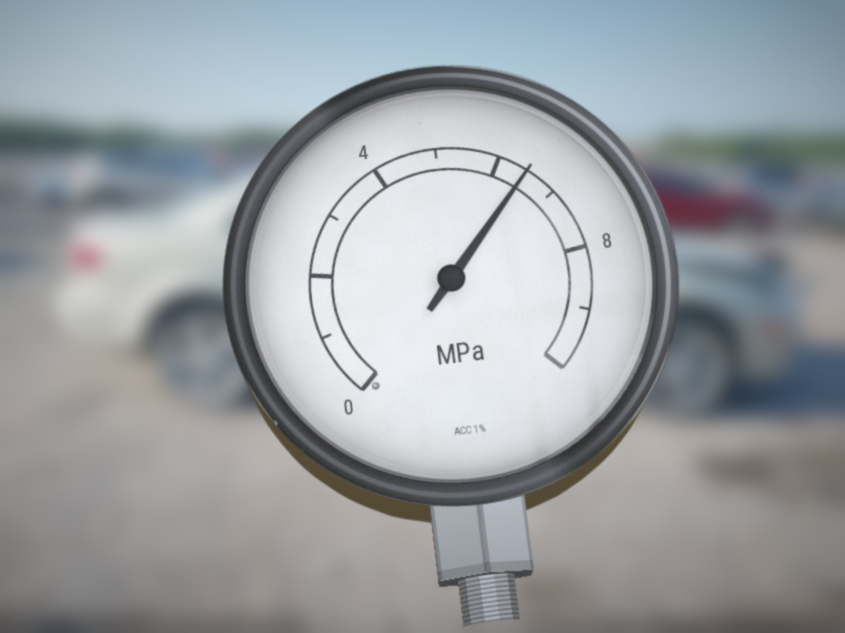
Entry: 6.5 MPa
